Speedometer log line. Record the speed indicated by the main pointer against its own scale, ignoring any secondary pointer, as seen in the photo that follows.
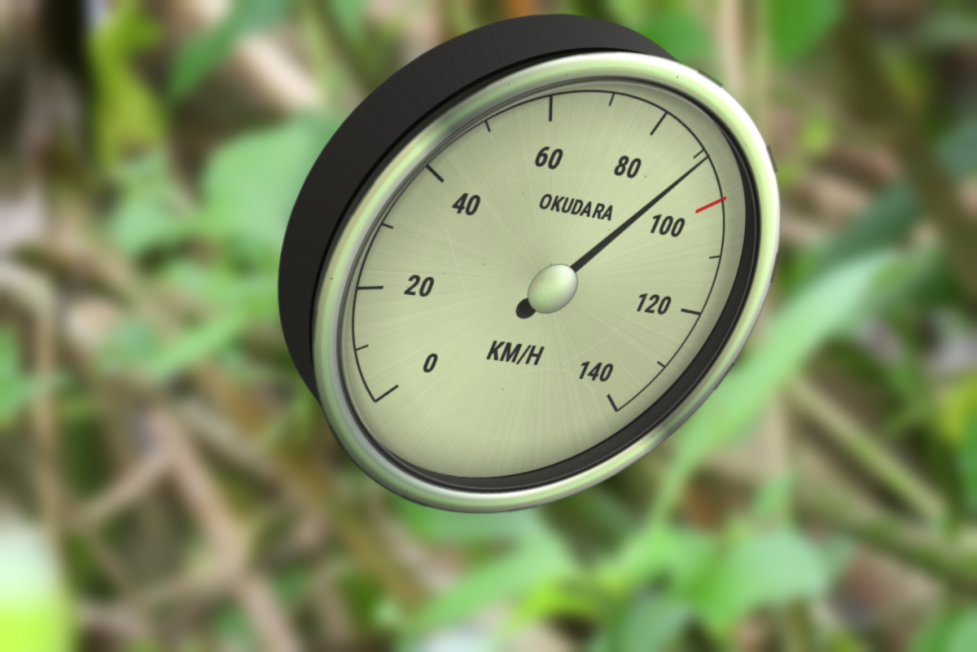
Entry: 90 km/h
